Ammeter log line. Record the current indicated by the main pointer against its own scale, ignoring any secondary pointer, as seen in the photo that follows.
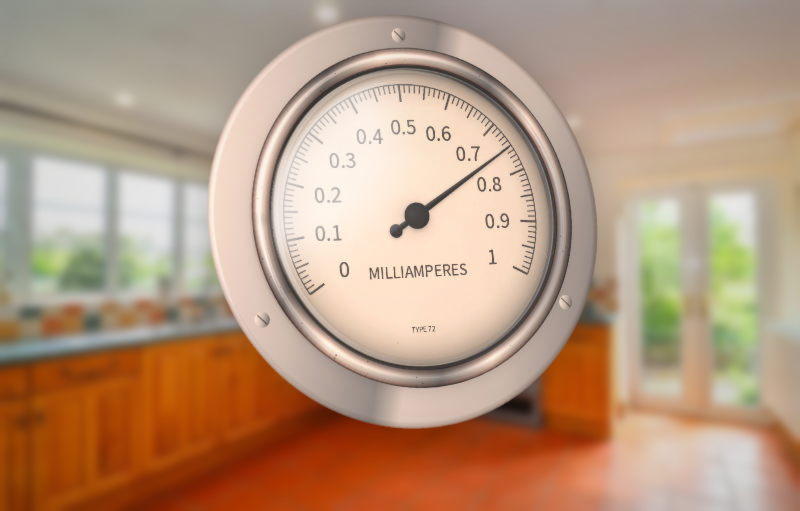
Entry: 0.75 mA
